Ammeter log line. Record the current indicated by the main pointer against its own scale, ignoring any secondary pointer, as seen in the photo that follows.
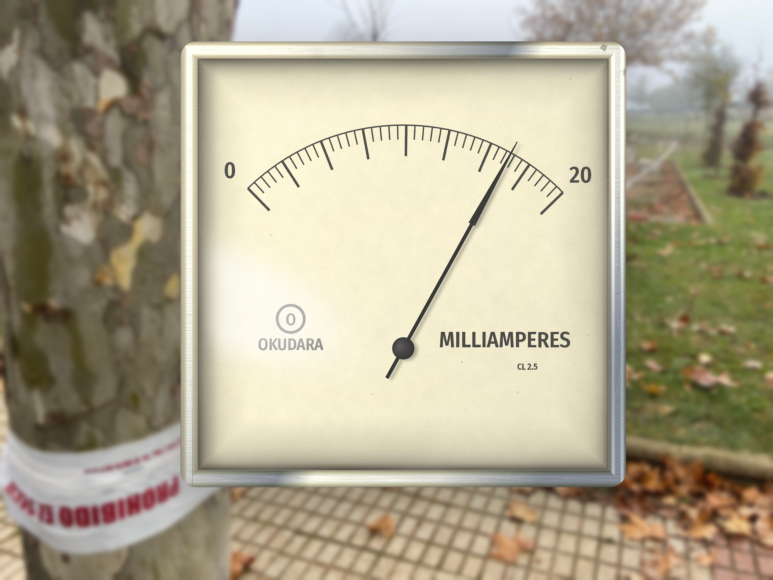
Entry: 16.25 mA
